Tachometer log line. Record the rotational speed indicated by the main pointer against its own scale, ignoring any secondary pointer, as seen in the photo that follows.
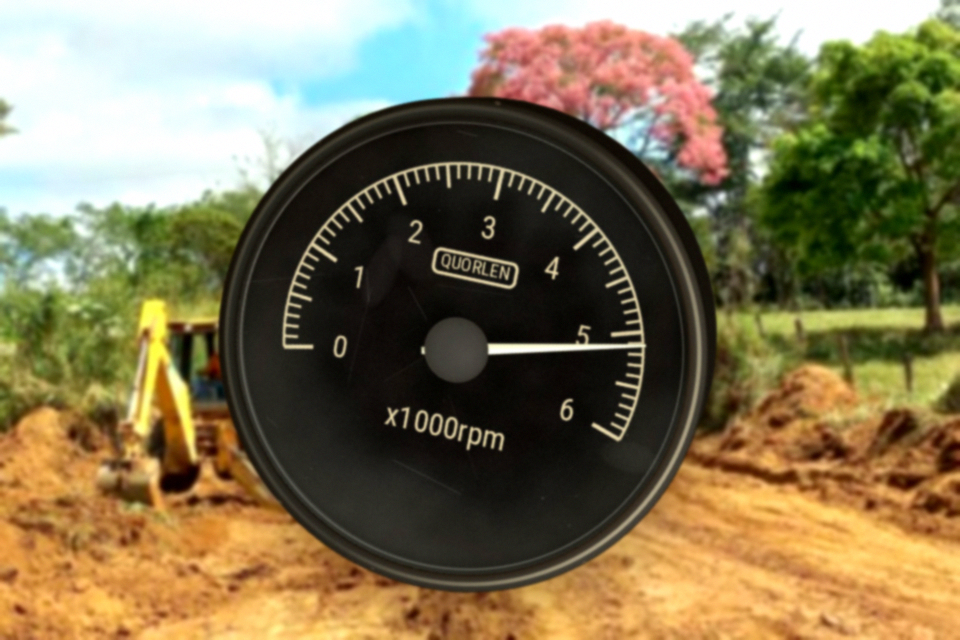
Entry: 5100 rpm
